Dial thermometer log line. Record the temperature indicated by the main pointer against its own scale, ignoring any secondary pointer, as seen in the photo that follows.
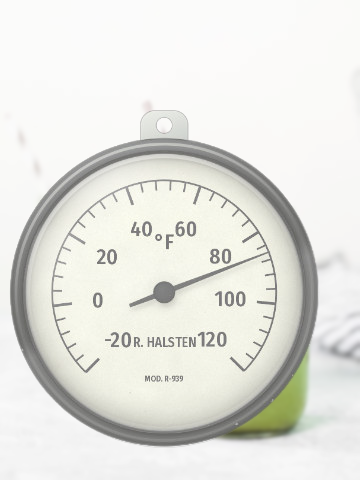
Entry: 86 °F
